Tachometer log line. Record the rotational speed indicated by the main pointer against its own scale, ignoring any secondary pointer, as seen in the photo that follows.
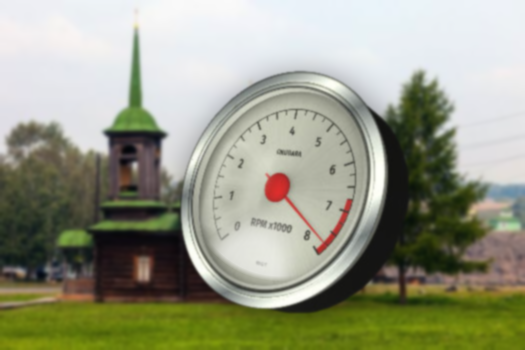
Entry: 7750 rpm
